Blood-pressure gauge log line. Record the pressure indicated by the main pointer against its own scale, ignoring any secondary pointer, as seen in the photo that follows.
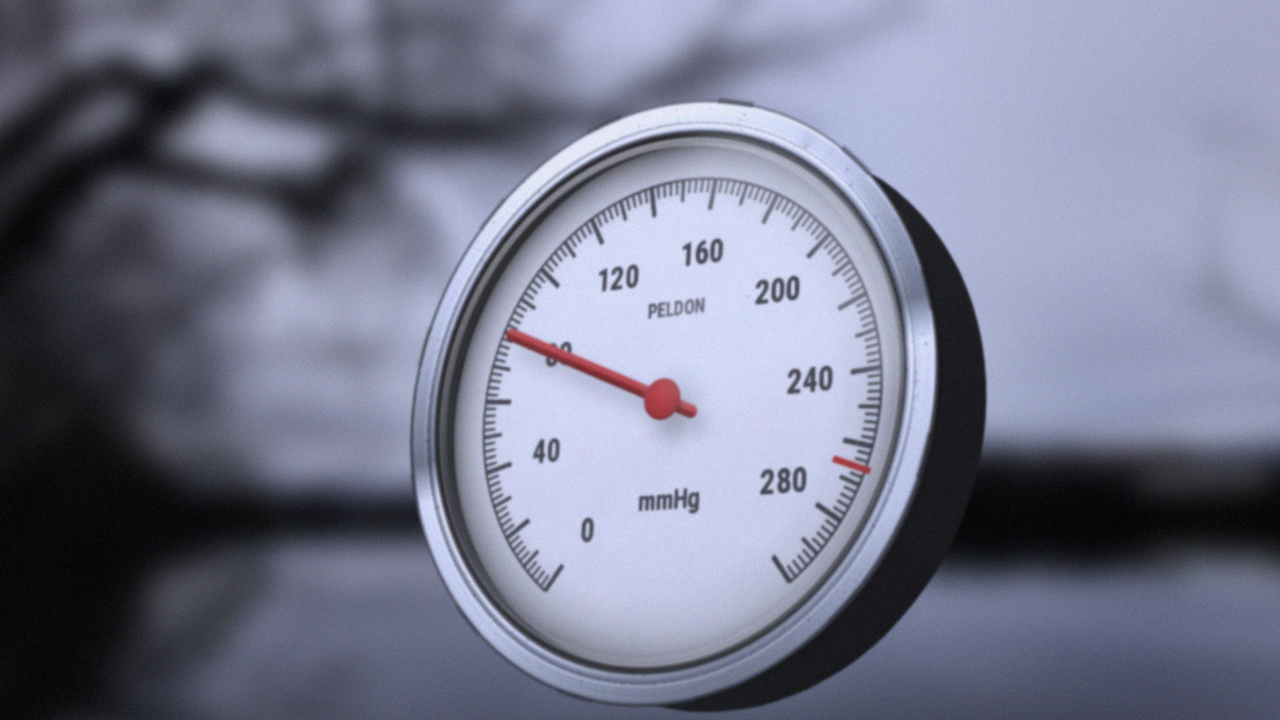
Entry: 80 mmHg
